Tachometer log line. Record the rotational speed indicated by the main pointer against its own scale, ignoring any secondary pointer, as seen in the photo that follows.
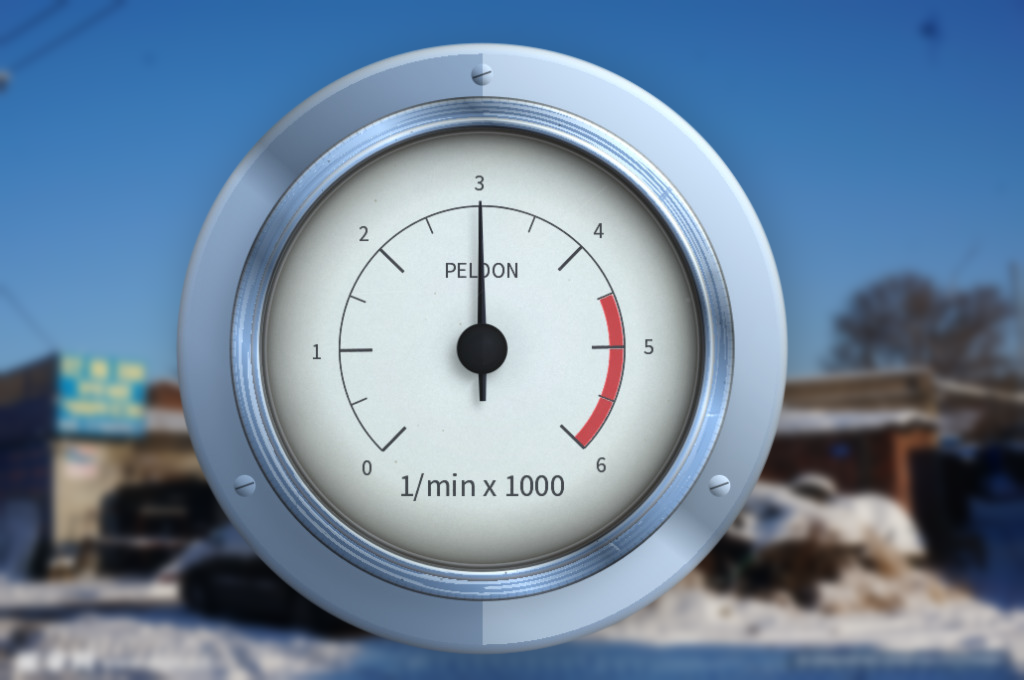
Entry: 3000 rpm
